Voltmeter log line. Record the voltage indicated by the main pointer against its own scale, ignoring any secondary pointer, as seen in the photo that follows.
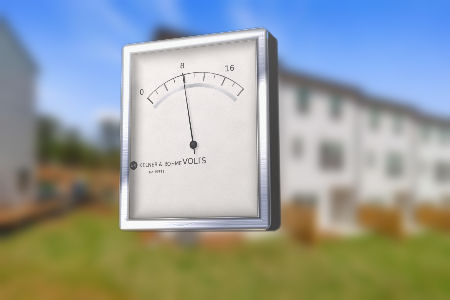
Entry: 8 V
